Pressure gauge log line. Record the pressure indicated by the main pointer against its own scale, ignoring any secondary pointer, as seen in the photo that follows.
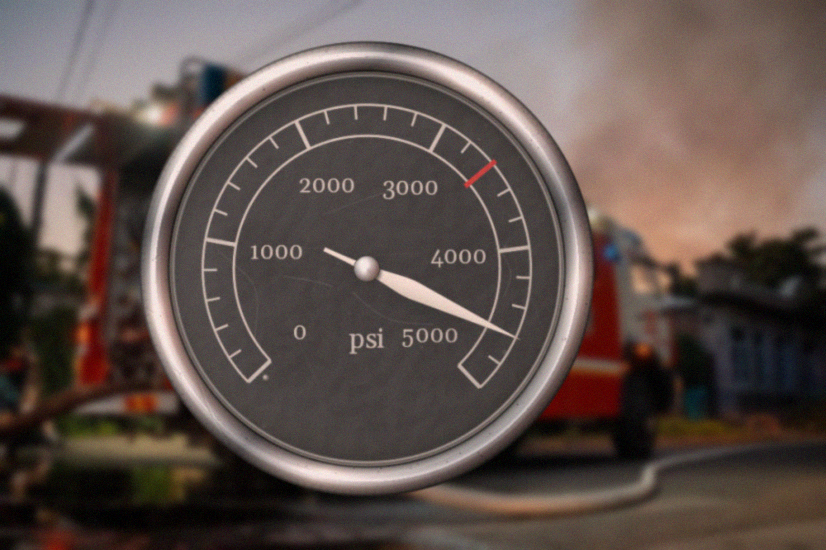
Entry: 4600 psi
